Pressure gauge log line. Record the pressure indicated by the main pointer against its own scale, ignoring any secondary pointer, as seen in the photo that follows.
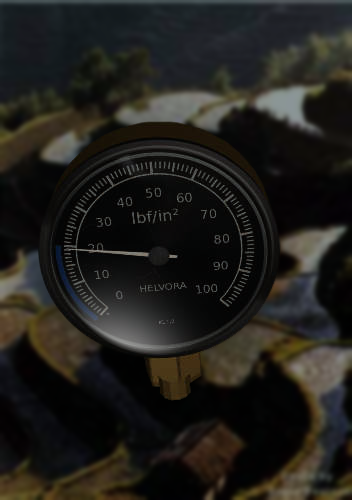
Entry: 20 psi
